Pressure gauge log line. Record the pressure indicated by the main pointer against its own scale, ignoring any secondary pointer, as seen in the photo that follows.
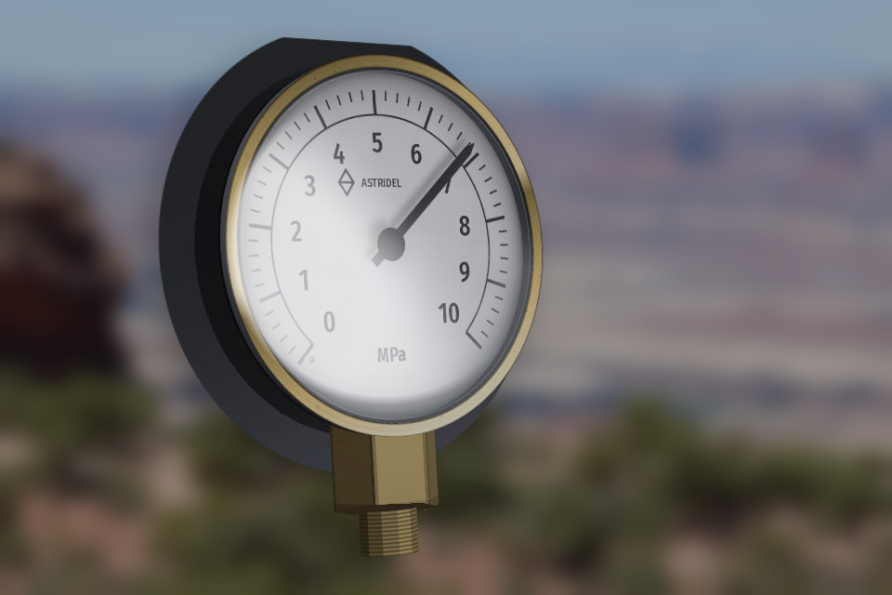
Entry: 6.8 MPa
